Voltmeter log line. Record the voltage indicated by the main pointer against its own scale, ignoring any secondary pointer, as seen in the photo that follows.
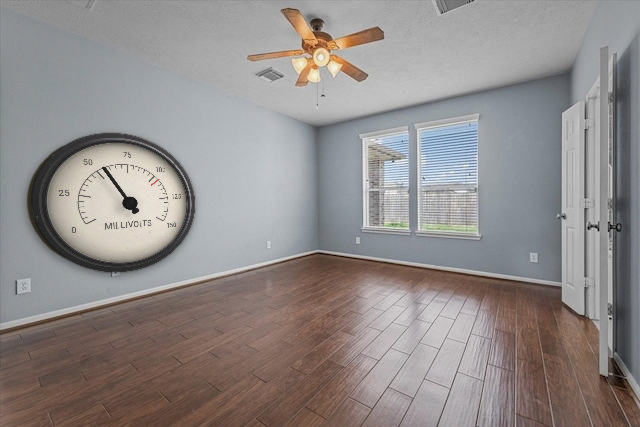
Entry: 55 mV
